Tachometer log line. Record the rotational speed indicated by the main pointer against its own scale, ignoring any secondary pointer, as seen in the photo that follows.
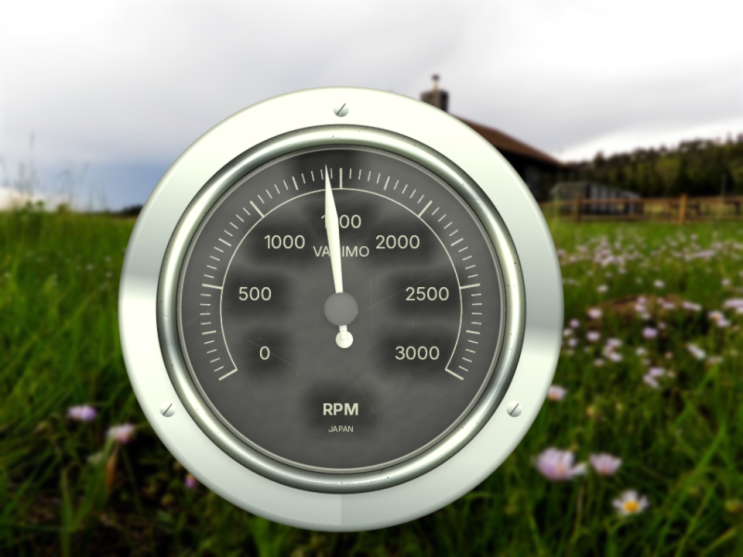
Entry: 1425 rpm
